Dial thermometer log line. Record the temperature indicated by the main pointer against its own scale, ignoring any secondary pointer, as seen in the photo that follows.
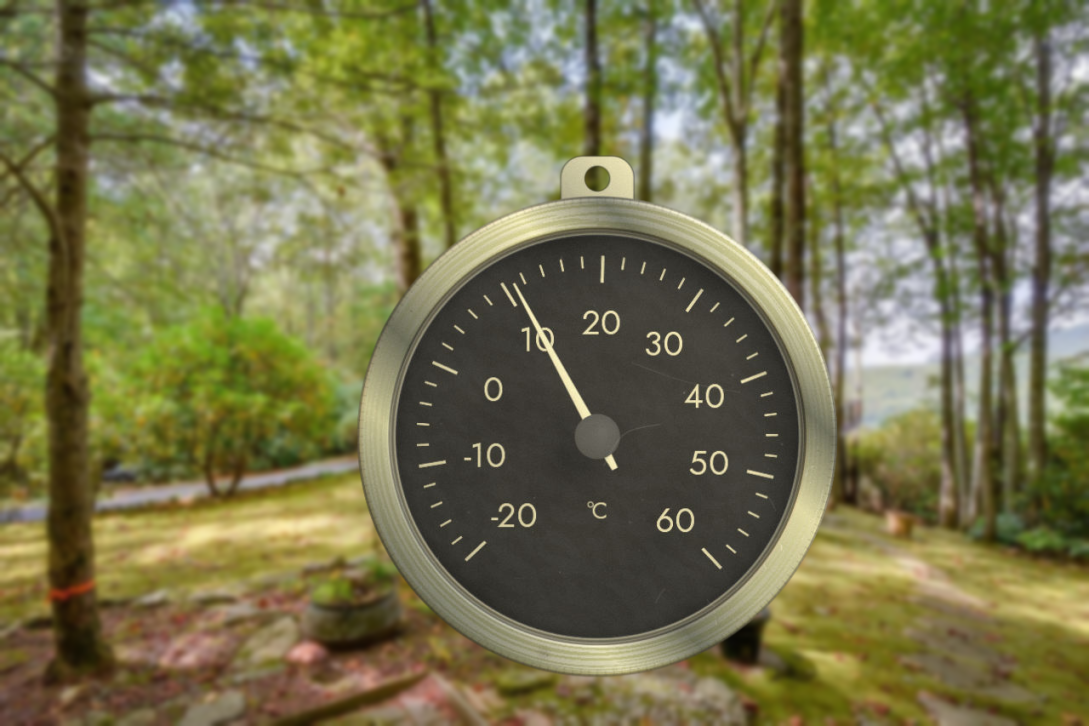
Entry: 11 °C
